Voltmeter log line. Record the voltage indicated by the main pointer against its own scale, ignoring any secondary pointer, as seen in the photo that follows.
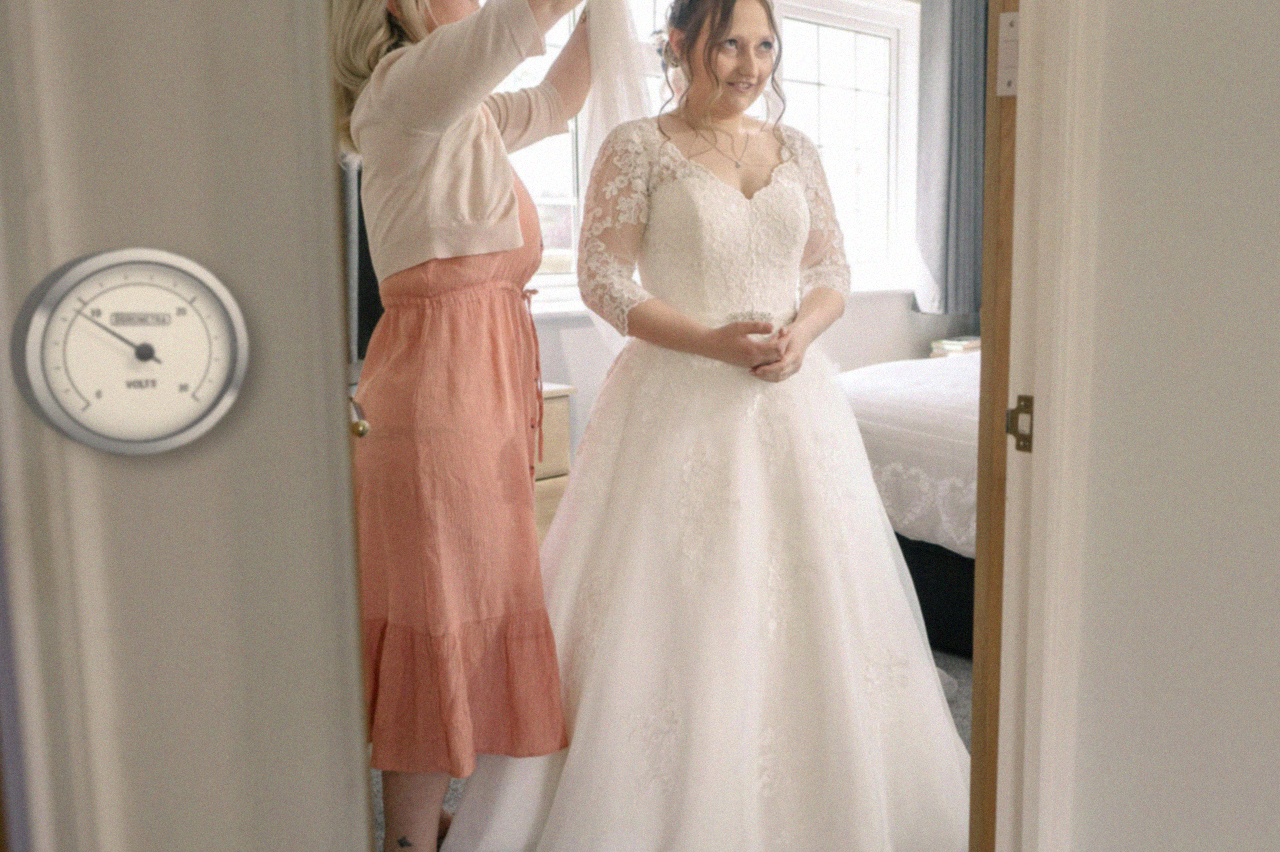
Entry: 9 V
